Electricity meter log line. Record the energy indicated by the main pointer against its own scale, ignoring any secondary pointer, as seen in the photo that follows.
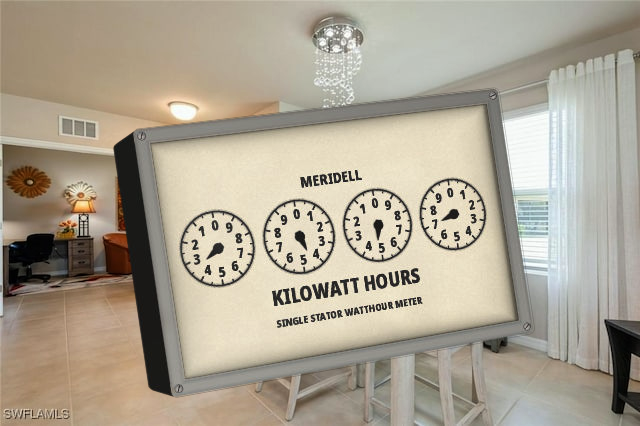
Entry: 3447 kWh
